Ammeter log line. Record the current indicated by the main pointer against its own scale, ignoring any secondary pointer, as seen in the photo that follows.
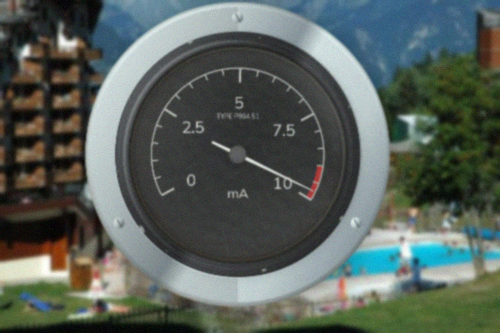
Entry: 9.75 mA
